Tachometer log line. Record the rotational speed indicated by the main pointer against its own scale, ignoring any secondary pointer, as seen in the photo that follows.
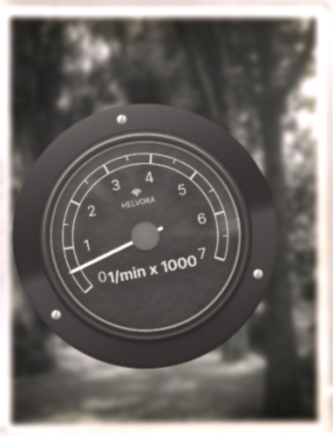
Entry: 500 rpm
